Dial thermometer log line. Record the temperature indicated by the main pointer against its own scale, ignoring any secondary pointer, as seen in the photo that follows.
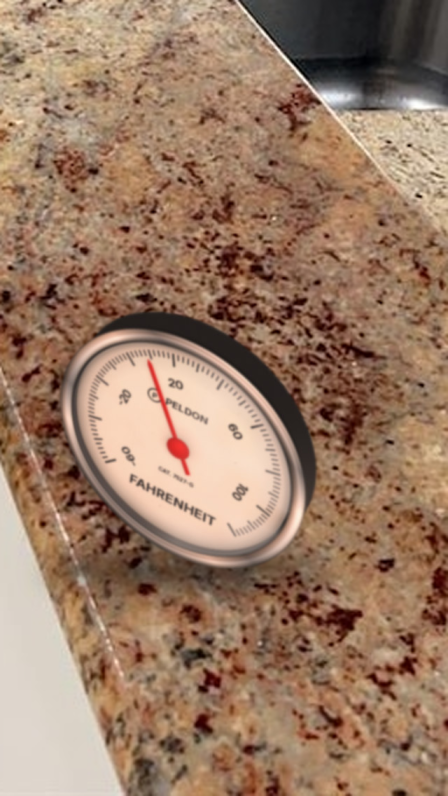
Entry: 10 °F
